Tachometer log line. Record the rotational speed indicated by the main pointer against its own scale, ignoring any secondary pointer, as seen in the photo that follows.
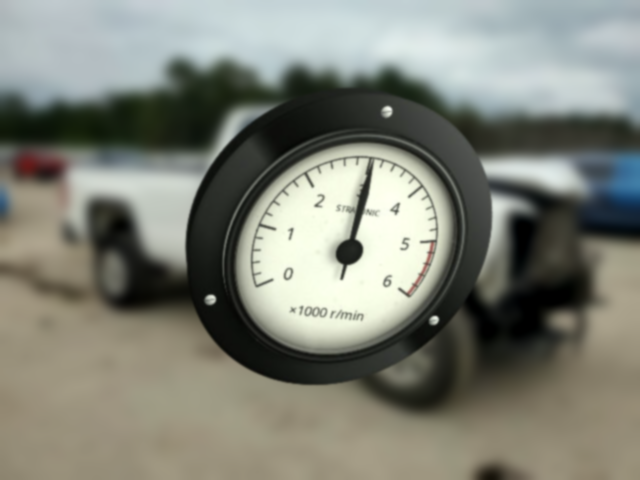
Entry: 3000 rpm
